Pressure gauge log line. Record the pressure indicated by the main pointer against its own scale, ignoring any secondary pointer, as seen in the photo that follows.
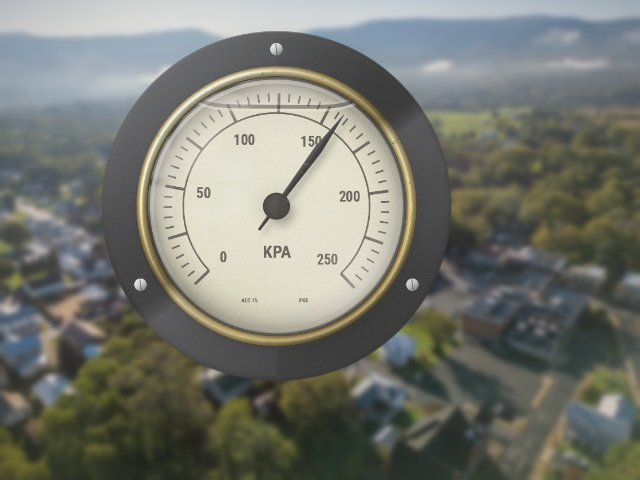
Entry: 157.5 kPa
